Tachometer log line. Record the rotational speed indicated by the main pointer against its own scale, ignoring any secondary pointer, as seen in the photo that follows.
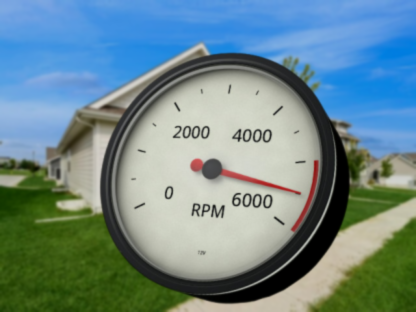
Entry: 5500 rpm
